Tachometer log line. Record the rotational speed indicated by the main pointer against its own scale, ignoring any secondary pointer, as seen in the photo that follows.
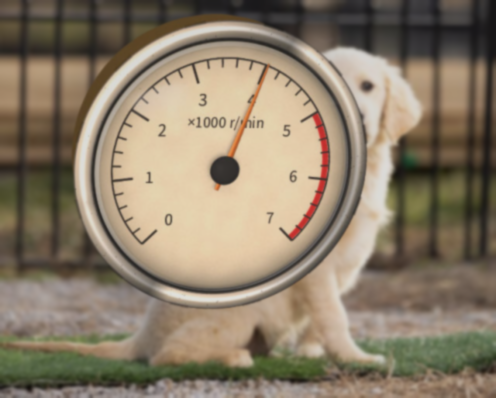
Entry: 4000 rpm
